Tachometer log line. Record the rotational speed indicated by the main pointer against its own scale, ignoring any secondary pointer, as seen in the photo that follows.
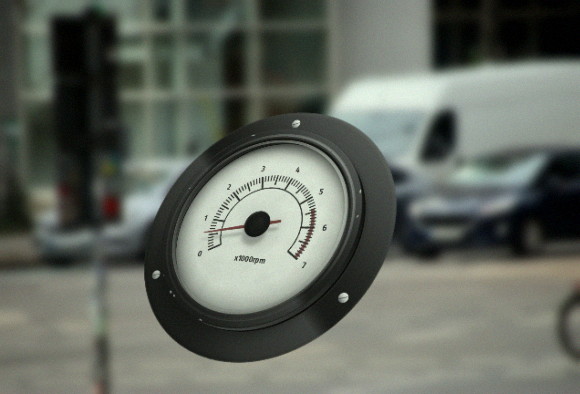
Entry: 500 rpm
